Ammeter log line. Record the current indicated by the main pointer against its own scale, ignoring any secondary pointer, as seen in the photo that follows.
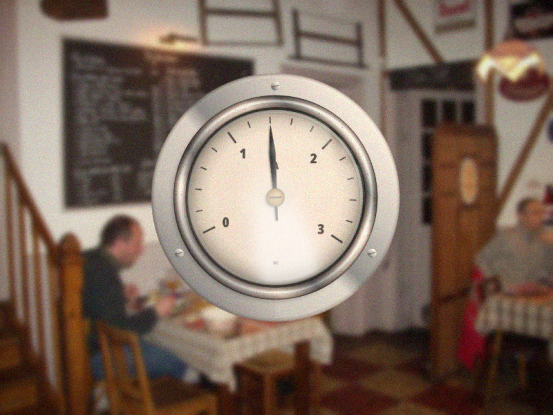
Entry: 1.4 A
